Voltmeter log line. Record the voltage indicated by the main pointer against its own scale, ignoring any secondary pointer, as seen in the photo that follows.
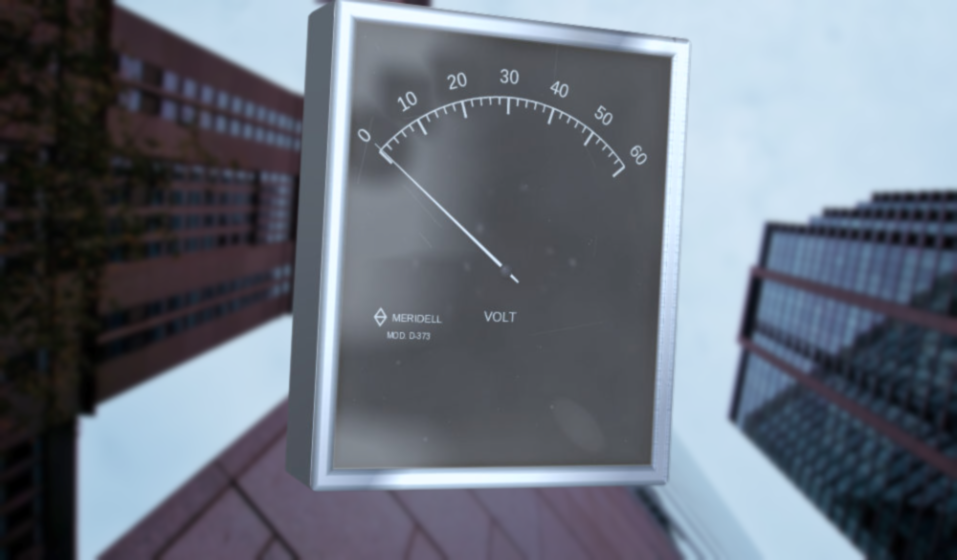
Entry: 0 V
